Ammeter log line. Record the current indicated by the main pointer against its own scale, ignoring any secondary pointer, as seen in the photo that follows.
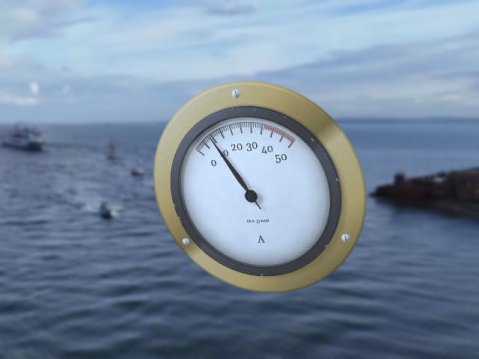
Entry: 10 A
